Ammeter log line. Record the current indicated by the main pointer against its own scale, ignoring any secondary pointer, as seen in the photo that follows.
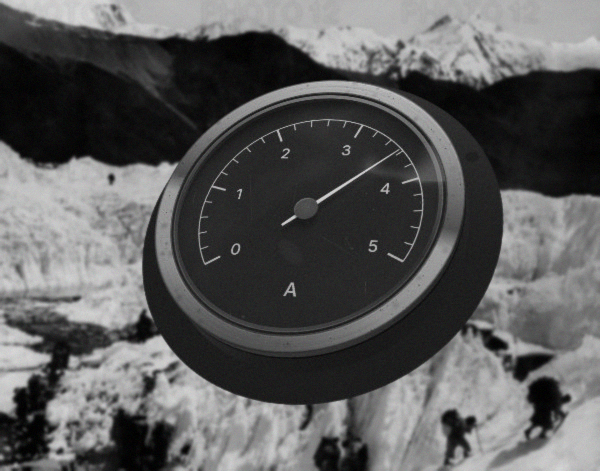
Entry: 3.6 A
